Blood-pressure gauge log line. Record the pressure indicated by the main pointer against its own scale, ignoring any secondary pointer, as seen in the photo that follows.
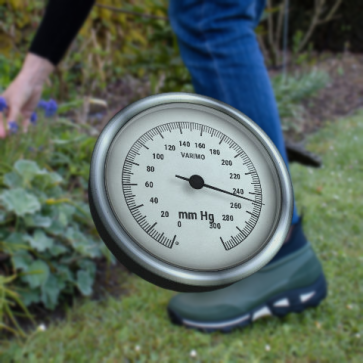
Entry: 250 mmHg
